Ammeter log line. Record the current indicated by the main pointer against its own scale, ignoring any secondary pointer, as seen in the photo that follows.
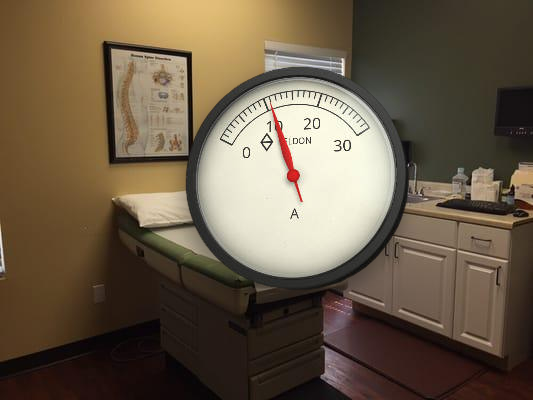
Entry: 11 A
